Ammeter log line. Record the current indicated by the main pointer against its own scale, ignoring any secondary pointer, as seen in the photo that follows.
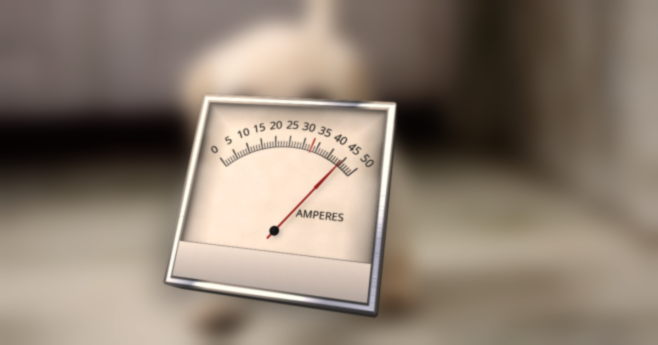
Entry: 45 A
